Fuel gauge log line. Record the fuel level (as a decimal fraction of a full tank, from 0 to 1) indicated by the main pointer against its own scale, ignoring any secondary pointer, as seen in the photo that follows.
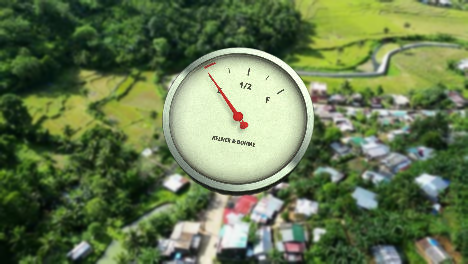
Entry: 0
